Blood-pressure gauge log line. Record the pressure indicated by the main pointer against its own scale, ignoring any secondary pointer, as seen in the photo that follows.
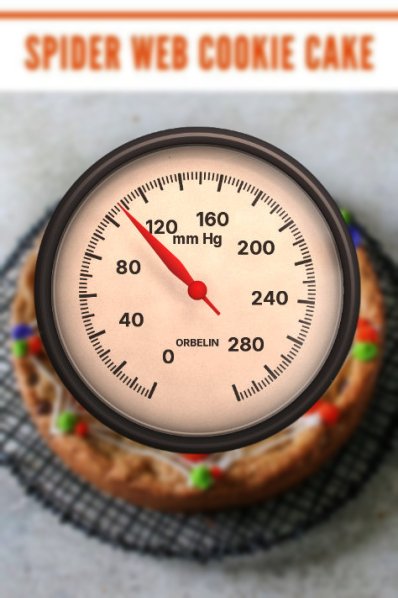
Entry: 108 mmHg
